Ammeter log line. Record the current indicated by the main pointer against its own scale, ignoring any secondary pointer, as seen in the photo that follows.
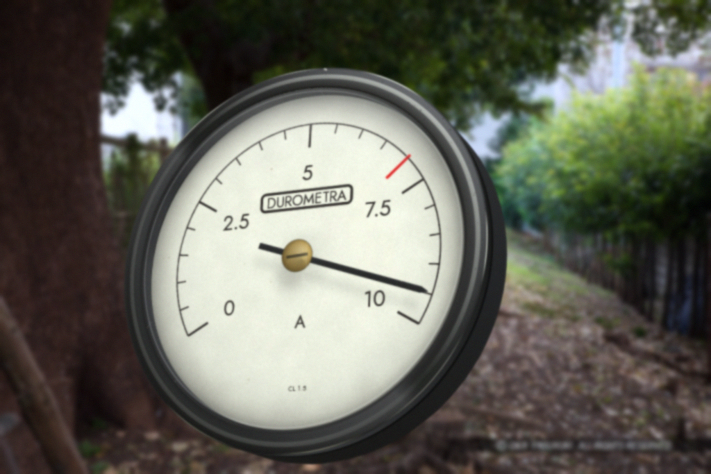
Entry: 9.5 A
